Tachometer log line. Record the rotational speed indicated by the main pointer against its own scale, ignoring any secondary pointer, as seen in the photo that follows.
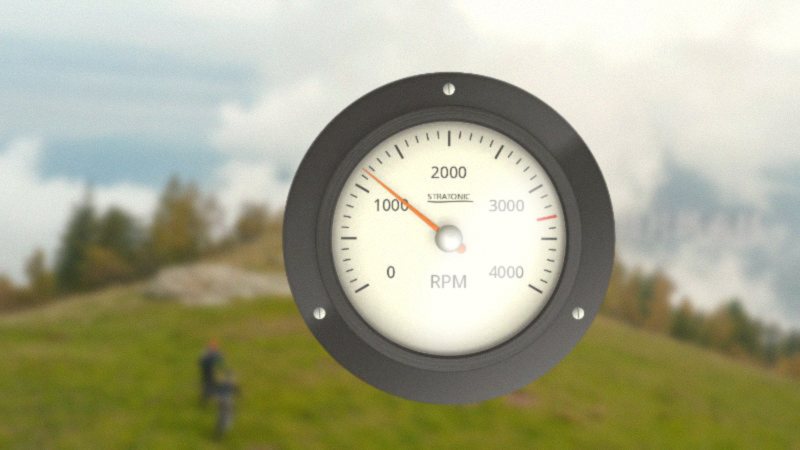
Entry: 1150 rpm
